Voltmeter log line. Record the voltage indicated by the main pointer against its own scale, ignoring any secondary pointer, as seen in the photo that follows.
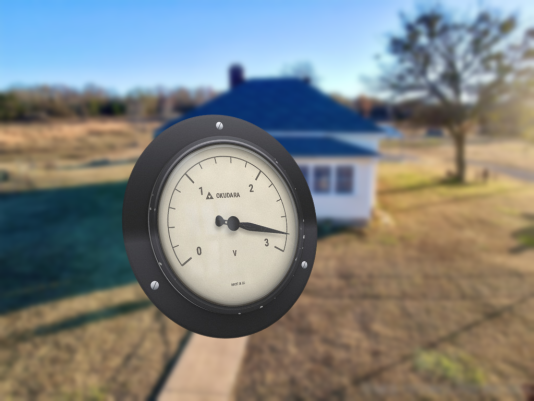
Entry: 2.8 V
